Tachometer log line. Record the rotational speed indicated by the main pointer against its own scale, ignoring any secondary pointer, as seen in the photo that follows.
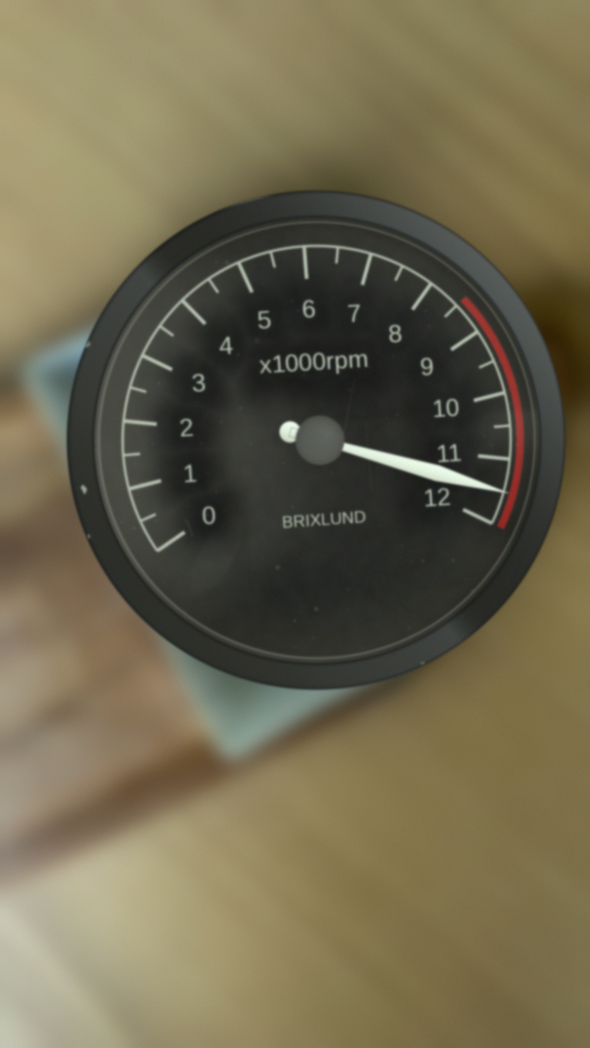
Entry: 11500 rpm
